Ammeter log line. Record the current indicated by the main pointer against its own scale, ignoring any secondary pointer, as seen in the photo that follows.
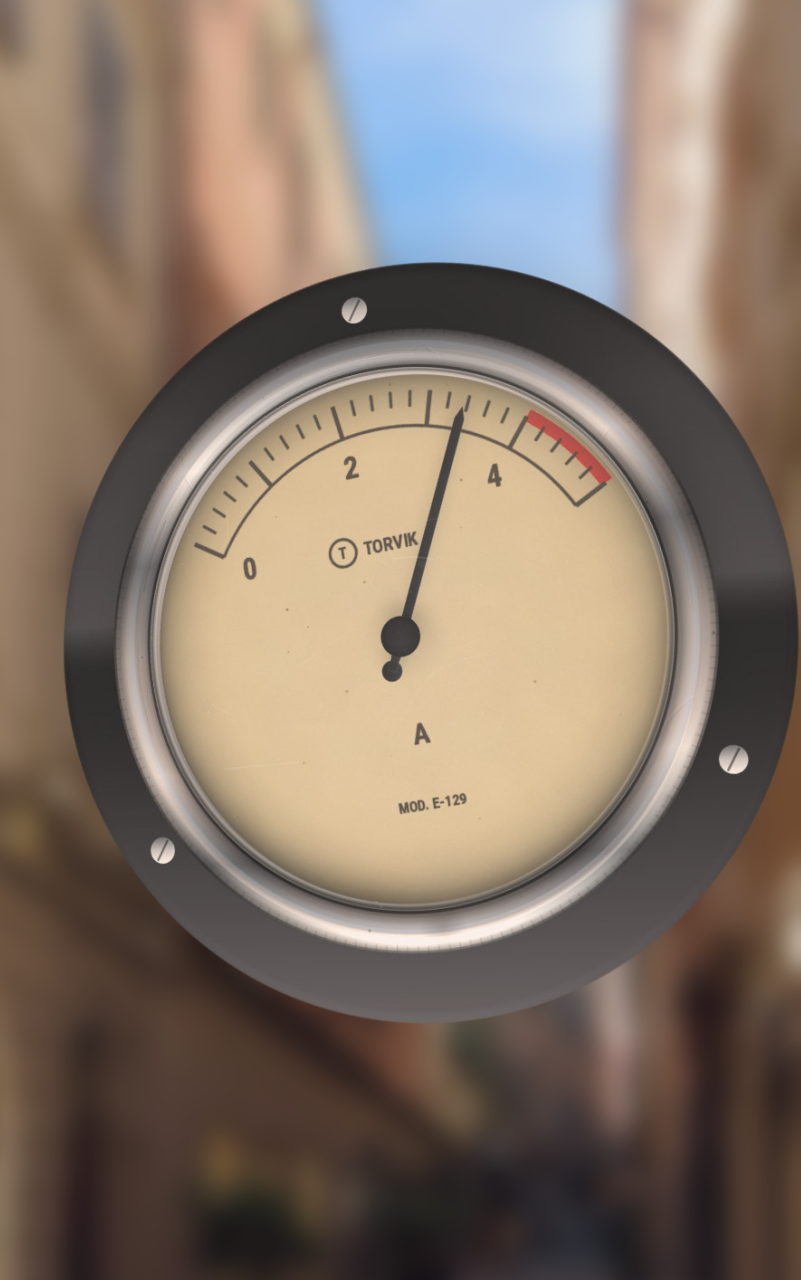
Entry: 3.4 A
